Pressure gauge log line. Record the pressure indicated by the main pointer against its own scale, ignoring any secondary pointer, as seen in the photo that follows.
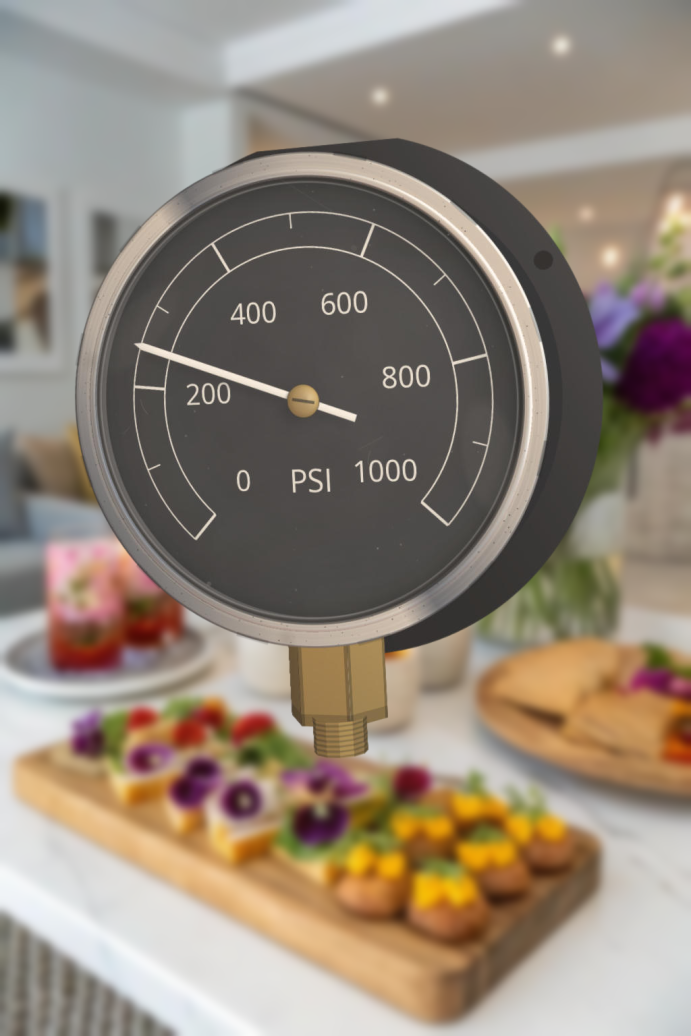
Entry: 250 psi
